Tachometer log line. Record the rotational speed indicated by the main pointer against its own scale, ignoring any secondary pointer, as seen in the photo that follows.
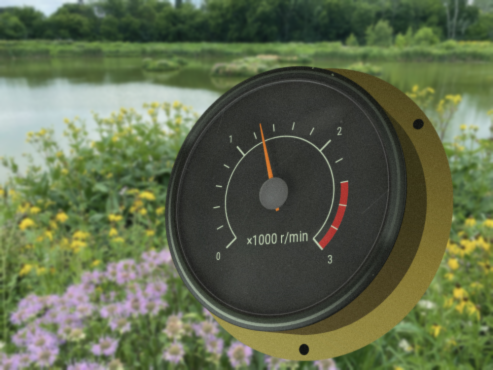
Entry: 1300 rpm
